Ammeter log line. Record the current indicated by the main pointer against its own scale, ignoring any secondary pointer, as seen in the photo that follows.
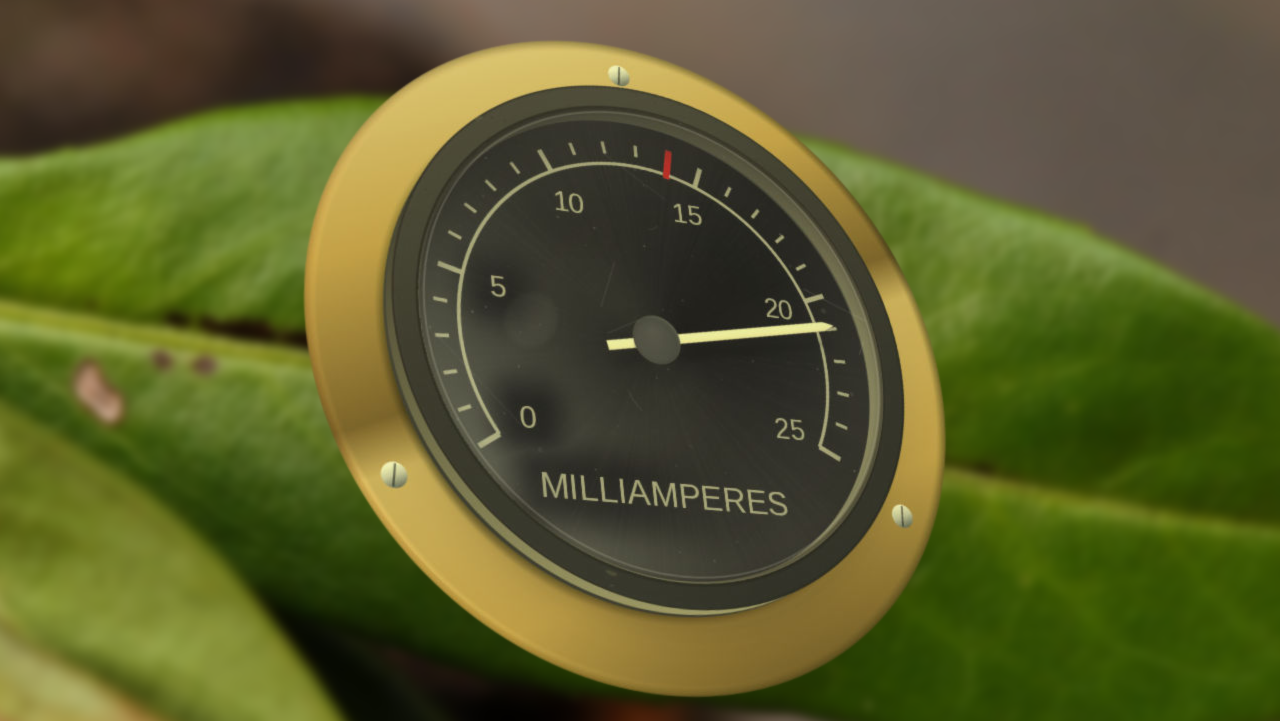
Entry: 21 mA
